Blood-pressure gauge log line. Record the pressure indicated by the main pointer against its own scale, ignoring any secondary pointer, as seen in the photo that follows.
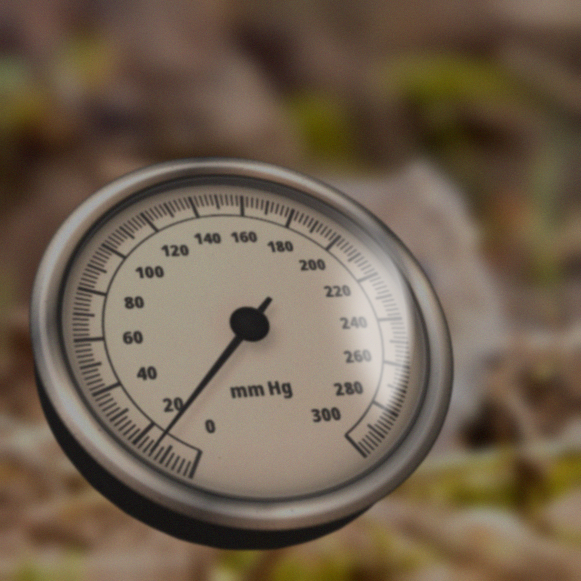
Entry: 14 mmHg
